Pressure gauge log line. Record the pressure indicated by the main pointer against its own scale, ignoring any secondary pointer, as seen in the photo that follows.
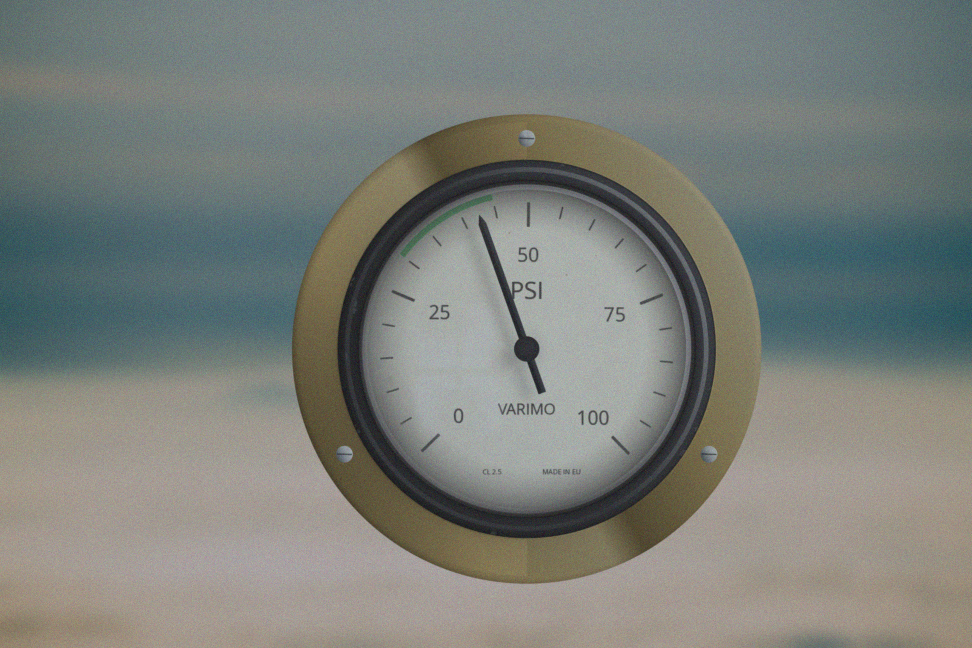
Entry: 42.5 psi
